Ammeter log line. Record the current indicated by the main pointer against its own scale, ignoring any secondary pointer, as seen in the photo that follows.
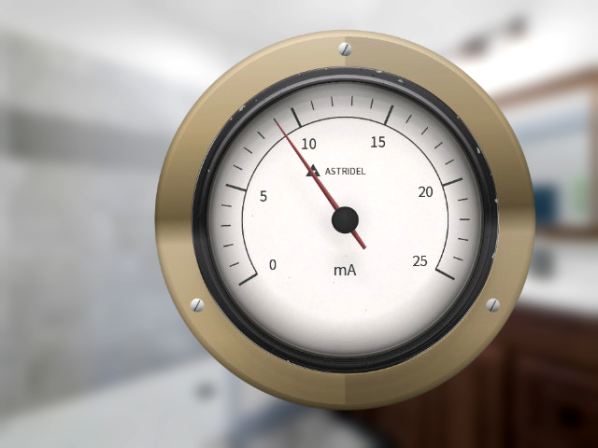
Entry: 9 mA
